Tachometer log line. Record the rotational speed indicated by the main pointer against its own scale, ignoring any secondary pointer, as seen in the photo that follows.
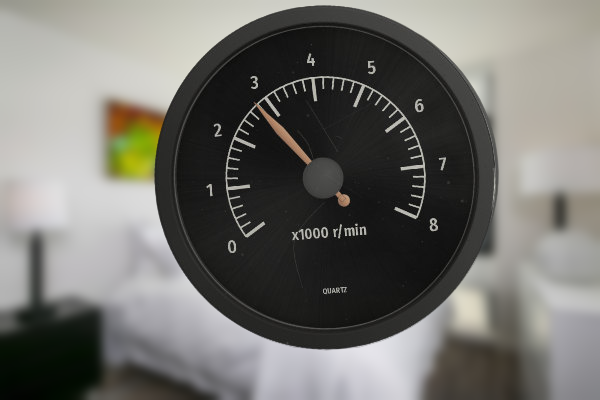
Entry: 2800 rpm
